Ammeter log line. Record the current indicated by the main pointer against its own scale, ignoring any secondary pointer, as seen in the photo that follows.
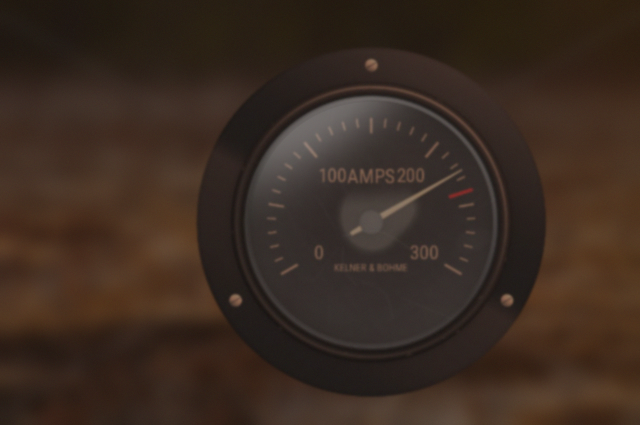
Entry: 225 A
